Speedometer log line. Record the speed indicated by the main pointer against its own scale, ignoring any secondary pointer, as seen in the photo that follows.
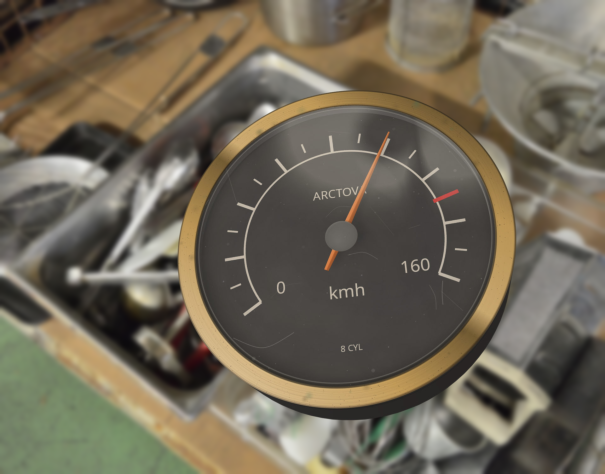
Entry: 100 km/h
